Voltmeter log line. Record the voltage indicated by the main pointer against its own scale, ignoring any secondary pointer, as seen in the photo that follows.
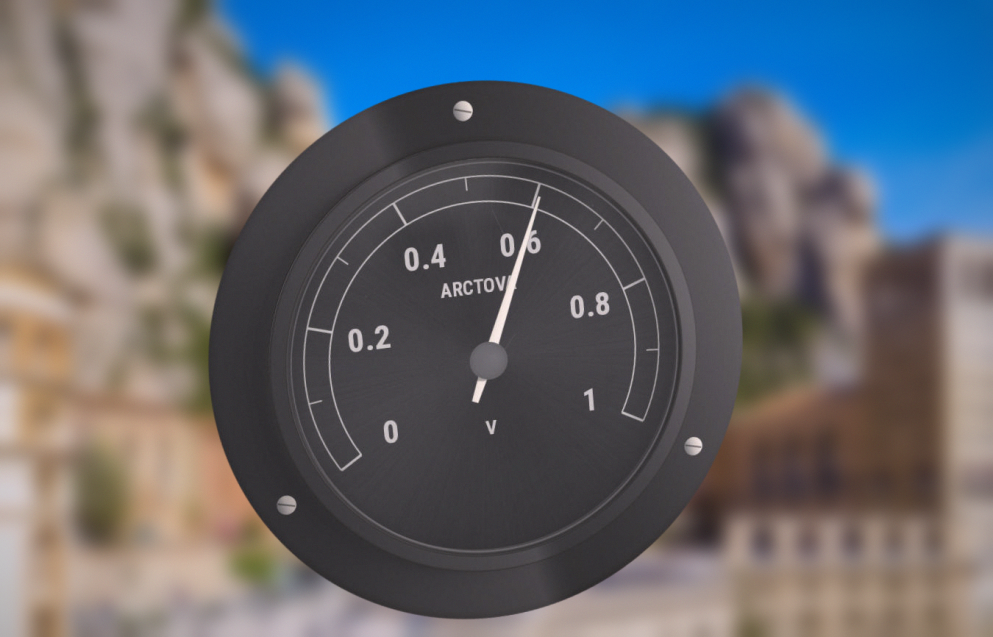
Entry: 0.6 V
